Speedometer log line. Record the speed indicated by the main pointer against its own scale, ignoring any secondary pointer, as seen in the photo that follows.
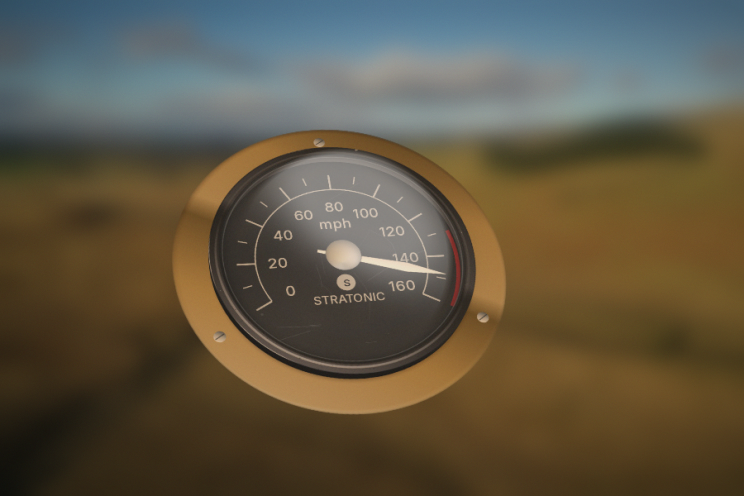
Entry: 150 mph
